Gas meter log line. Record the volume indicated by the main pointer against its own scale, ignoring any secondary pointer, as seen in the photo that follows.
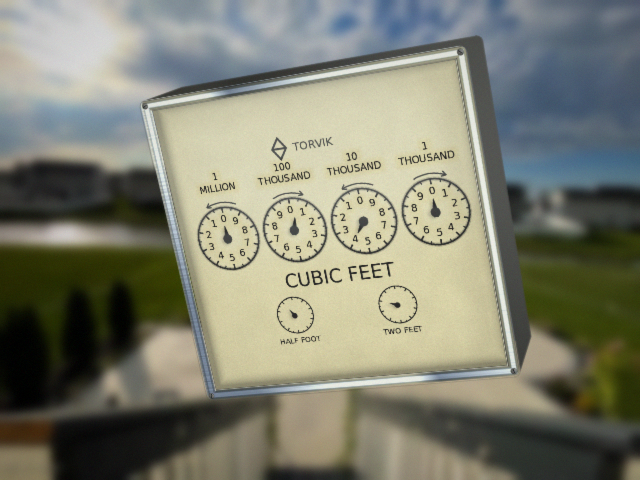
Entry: 4000 ft³
